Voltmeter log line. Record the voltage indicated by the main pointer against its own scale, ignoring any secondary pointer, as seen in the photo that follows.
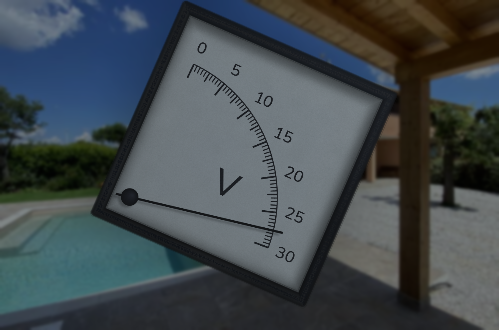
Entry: 27.5 V
